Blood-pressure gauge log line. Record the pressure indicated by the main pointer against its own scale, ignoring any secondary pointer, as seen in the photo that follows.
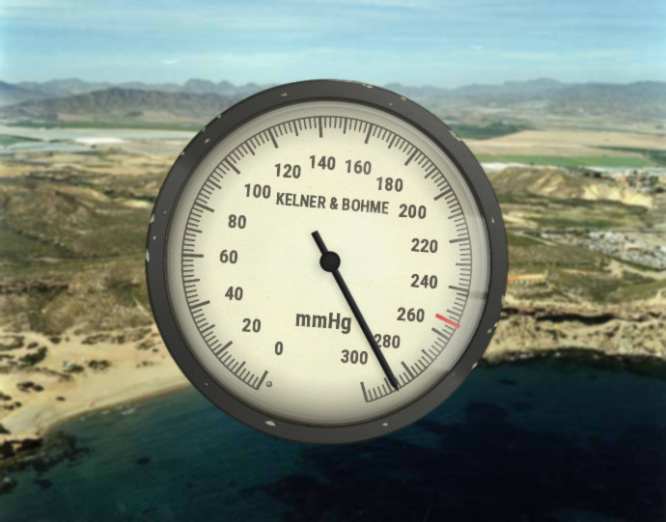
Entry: 288 mmHg
